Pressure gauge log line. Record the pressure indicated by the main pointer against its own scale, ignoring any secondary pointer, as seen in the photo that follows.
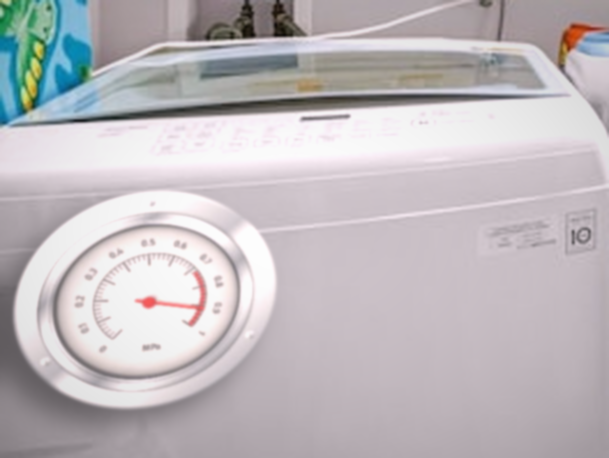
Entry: 0.9 MPa
